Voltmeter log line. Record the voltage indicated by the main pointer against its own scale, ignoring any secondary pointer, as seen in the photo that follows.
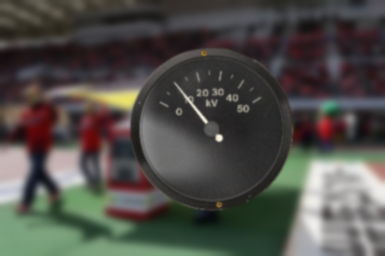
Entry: 10 kV
